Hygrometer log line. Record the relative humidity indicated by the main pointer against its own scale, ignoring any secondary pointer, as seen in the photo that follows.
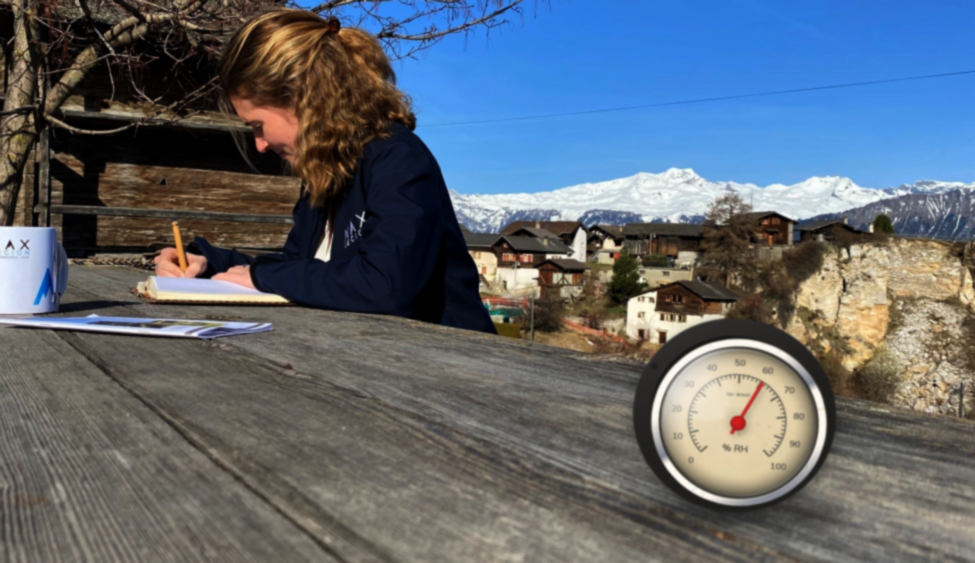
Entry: 60 %
